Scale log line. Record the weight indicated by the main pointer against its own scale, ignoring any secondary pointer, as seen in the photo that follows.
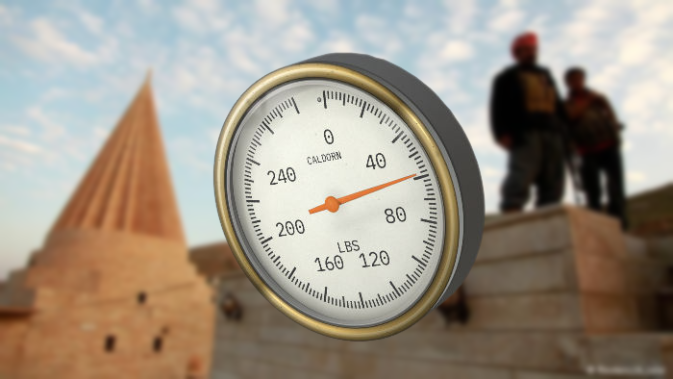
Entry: 58 lb
